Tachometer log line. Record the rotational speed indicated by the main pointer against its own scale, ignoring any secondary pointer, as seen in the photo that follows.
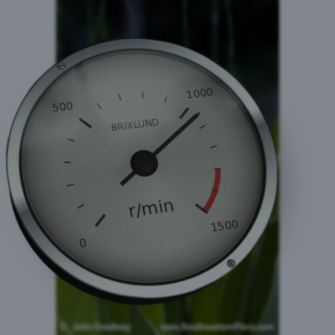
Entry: 1050 rpm
